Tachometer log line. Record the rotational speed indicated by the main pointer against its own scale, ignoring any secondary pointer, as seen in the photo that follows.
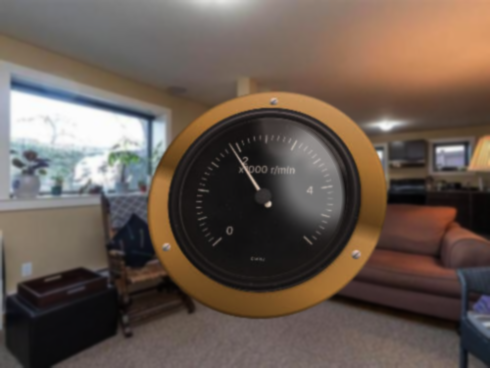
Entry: 1900 rpm
